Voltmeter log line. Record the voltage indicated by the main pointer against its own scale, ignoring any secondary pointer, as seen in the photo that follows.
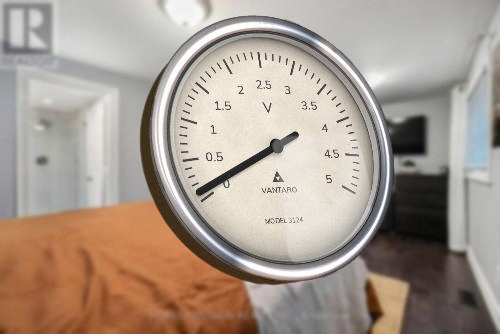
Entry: 0.1 V
